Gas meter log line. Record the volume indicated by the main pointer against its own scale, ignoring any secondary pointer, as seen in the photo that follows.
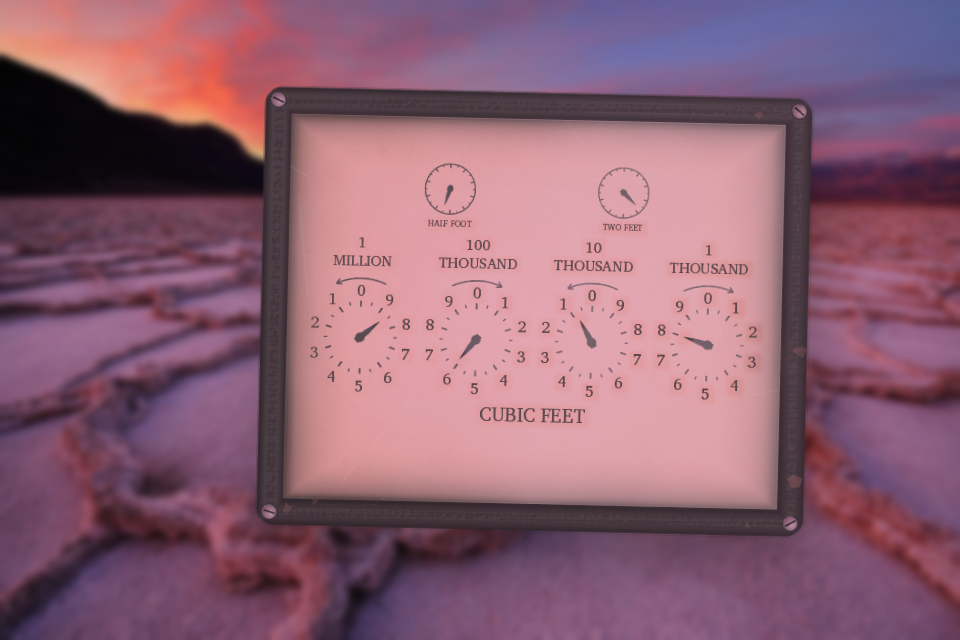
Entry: 860800 ft³
